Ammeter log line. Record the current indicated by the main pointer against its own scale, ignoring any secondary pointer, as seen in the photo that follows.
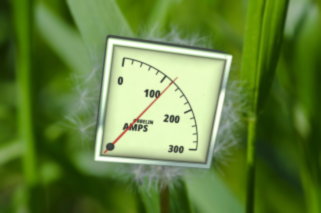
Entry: 120 A
